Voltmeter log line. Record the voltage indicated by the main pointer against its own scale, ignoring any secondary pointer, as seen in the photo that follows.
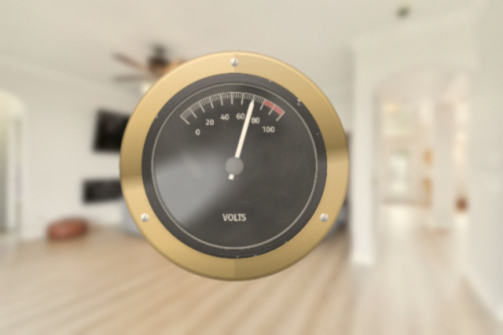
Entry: 70 V
